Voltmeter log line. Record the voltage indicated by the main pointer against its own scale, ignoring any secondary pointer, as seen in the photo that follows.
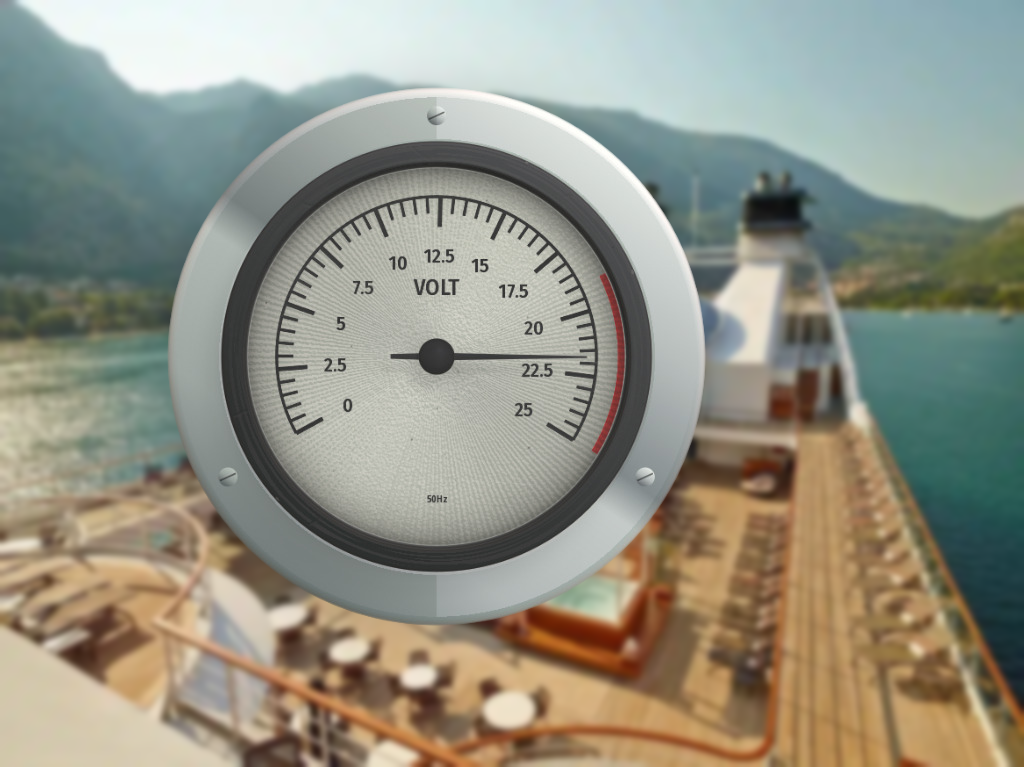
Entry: 21.75 V
